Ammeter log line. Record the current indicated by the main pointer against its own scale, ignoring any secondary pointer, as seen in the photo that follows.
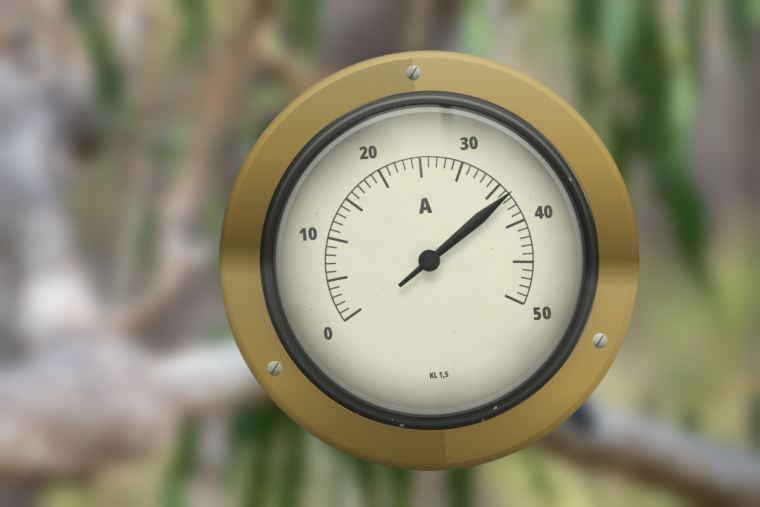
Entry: 36.5 A
